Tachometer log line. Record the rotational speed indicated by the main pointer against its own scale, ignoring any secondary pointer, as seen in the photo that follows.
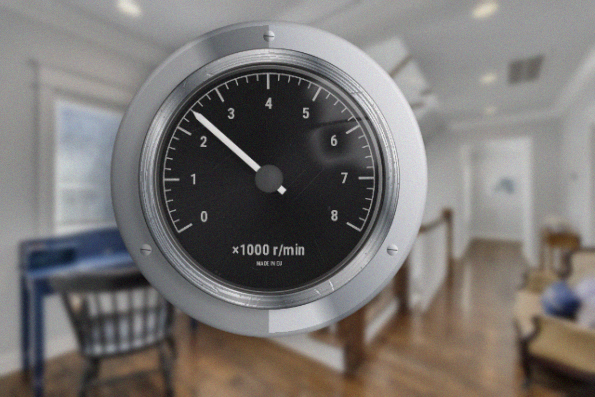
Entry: 2400 rpm
